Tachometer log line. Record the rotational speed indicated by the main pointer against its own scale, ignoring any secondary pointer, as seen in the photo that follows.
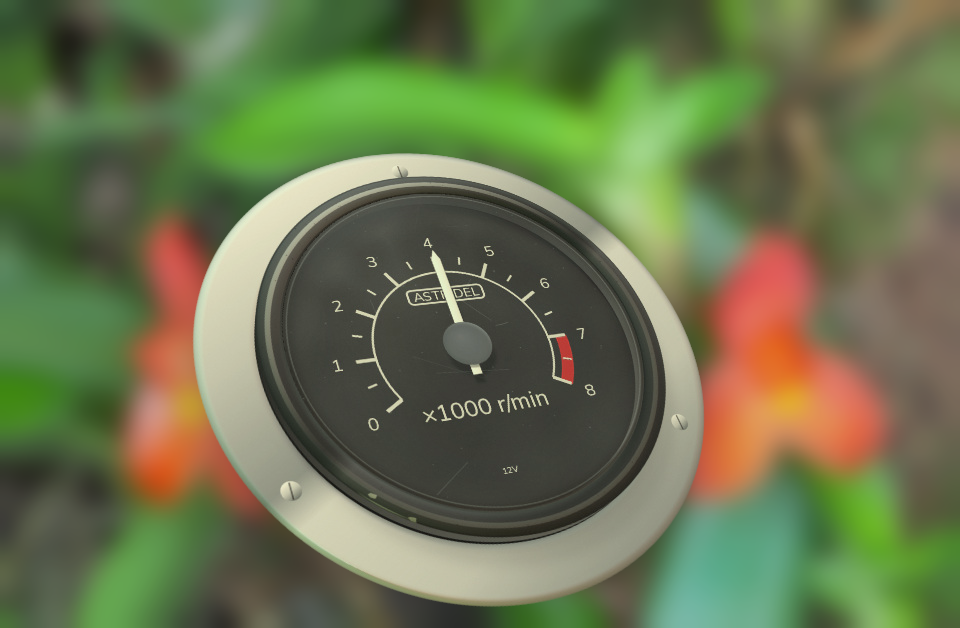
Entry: 4000 rpm
